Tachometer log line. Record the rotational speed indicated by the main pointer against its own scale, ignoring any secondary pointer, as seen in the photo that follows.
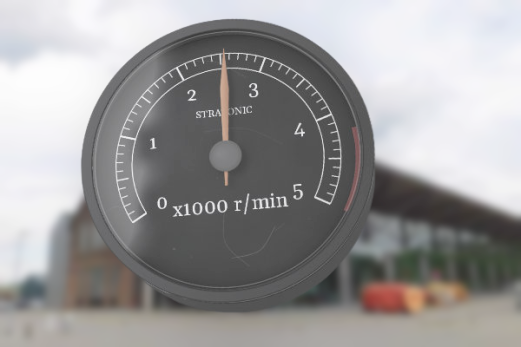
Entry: 2550 rpm
